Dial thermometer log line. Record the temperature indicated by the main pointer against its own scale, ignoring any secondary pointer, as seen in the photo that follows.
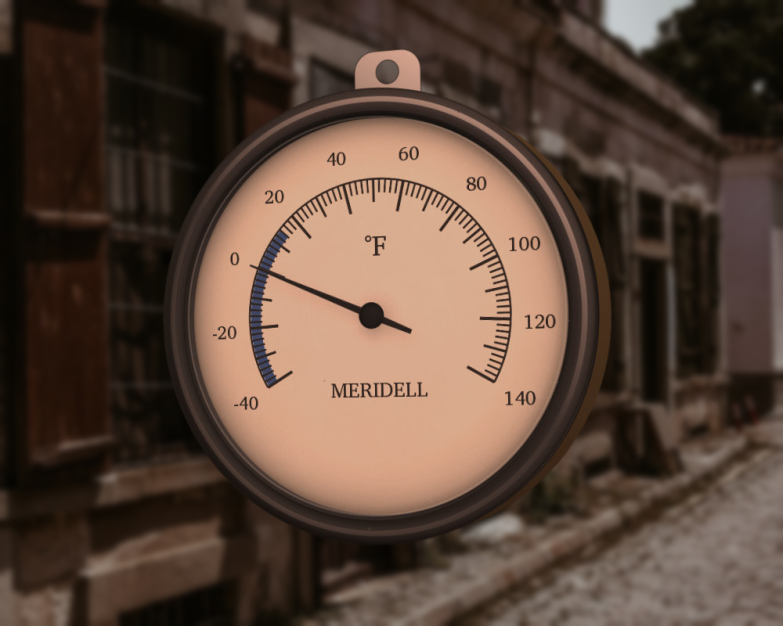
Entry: 0 °F
